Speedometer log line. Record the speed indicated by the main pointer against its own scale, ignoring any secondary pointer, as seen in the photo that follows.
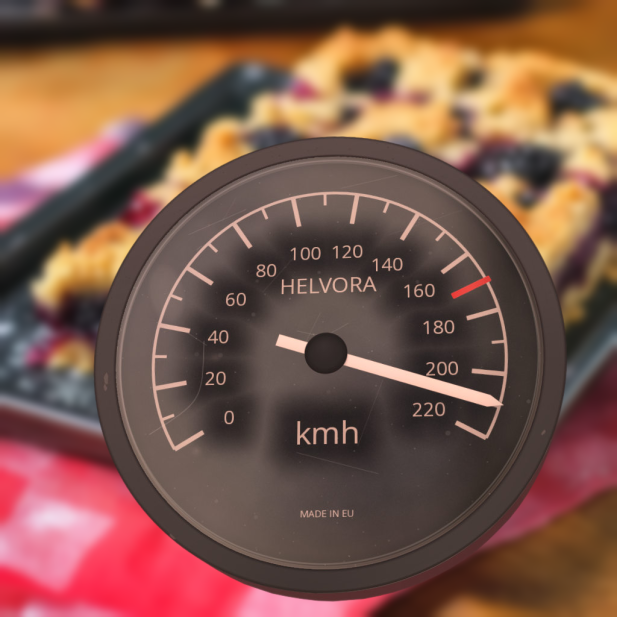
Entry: 210 km/h
